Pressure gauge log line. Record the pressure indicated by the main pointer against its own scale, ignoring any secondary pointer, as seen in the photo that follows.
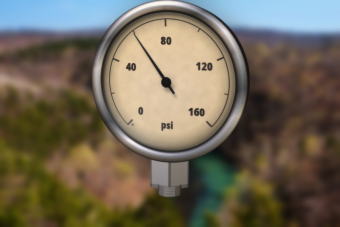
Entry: 60 psi
